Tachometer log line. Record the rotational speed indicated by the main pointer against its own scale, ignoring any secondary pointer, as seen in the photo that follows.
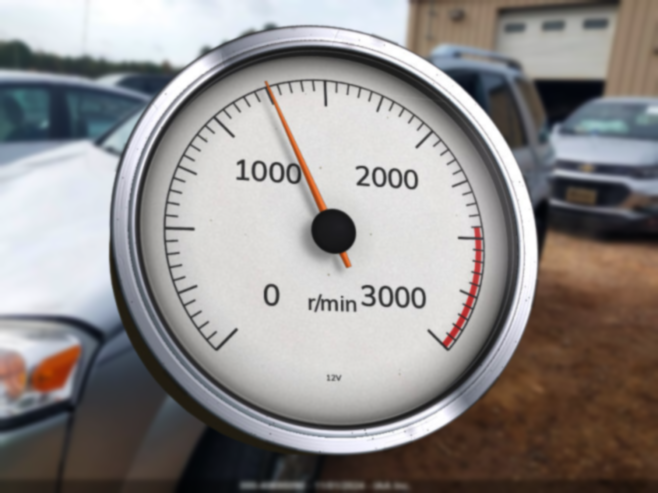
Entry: 1250 rpm
